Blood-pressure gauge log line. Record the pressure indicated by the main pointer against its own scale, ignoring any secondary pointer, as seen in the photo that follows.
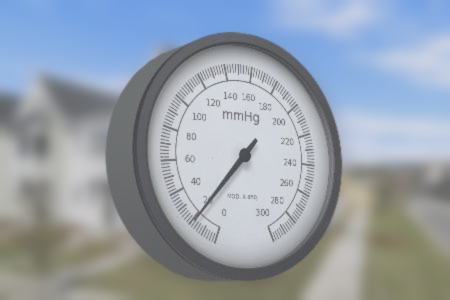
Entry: 20 mmHg
